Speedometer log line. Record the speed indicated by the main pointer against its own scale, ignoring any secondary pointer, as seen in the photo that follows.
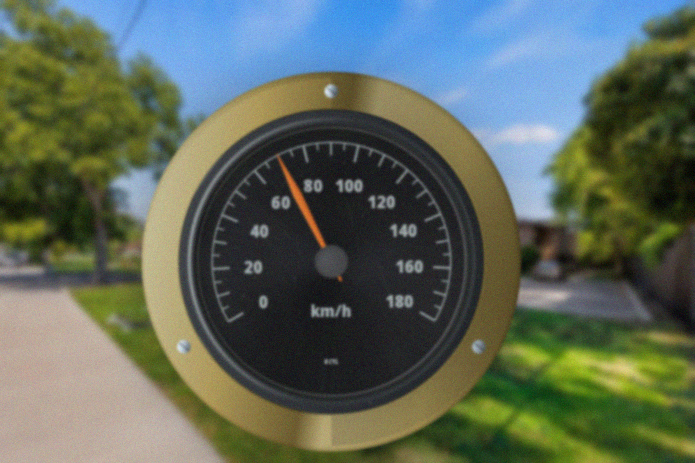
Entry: 70 km/h
